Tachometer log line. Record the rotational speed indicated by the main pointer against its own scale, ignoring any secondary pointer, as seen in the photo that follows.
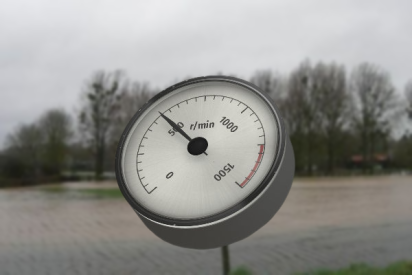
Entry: 500 rpm
